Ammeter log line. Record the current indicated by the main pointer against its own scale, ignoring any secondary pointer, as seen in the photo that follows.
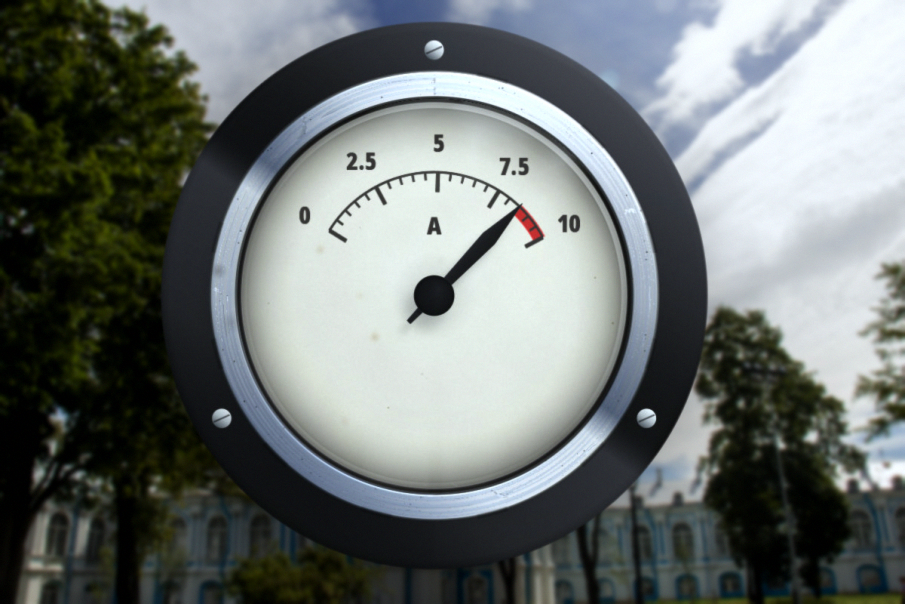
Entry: 8.5 A
